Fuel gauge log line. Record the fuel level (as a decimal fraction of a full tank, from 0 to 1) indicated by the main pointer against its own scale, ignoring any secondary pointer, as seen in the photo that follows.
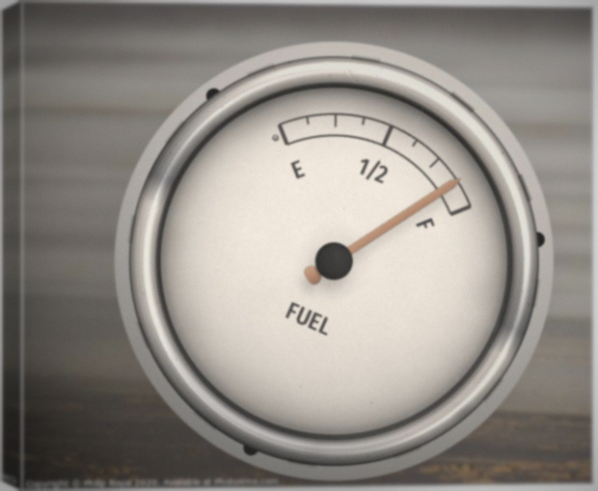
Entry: 0.875
